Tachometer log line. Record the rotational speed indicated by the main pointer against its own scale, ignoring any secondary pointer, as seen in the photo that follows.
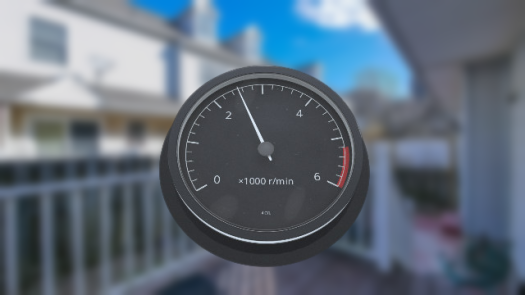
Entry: 2500 rpm
